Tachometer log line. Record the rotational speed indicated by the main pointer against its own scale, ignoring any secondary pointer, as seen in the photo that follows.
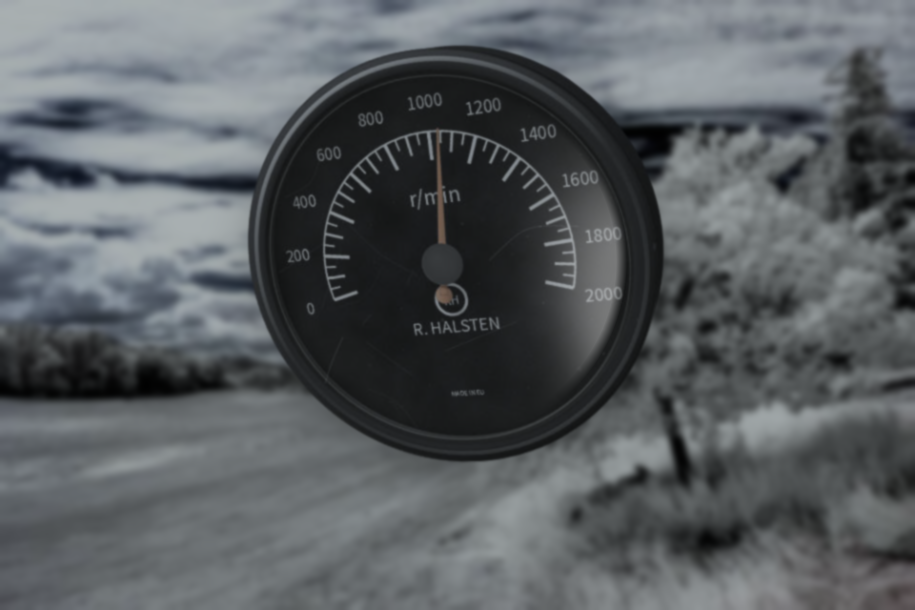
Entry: 1050 rpm
